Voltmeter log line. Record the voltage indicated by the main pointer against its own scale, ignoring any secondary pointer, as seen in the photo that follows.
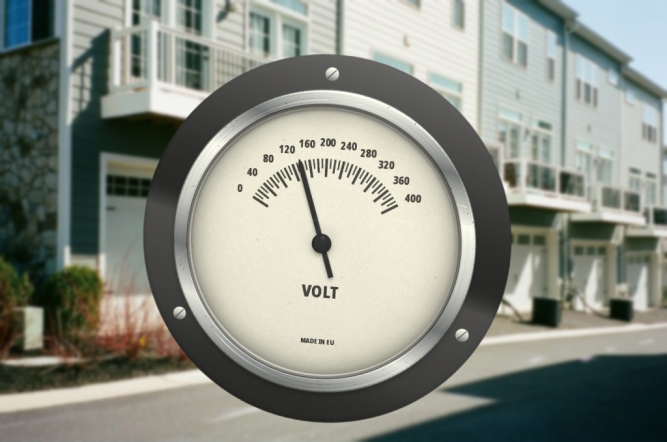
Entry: 140 V
